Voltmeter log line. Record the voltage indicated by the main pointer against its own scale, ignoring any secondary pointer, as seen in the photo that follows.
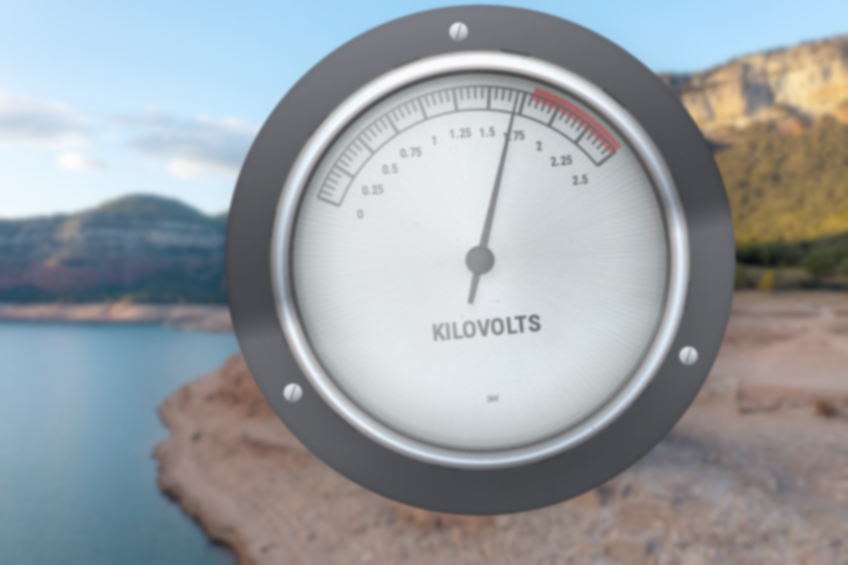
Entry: 1.7 kV
